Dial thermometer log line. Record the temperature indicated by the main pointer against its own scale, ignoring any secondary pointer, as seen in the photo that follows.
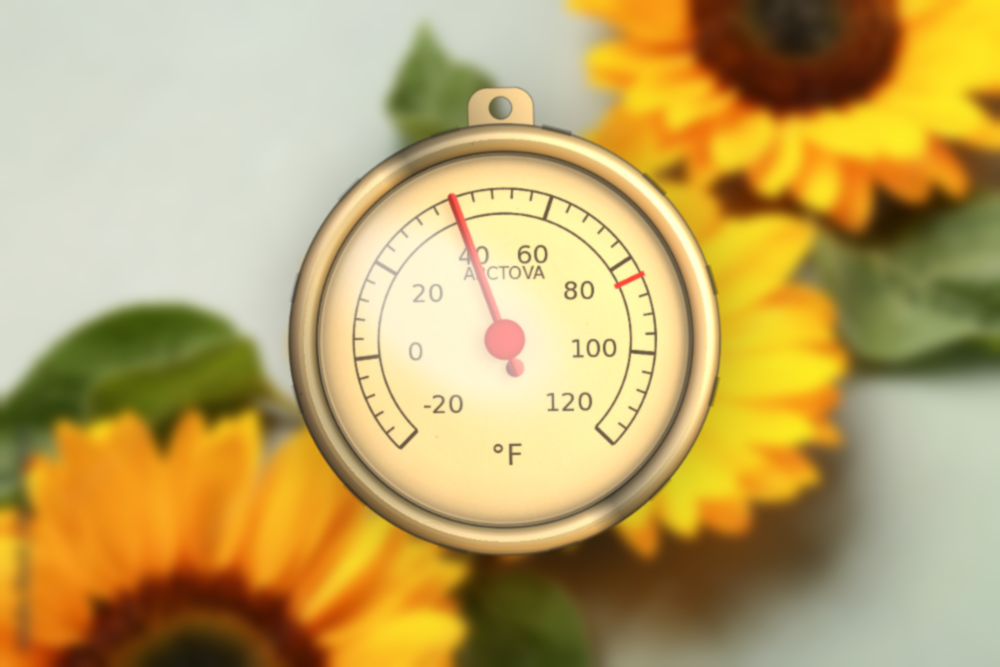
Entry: 40 °F
